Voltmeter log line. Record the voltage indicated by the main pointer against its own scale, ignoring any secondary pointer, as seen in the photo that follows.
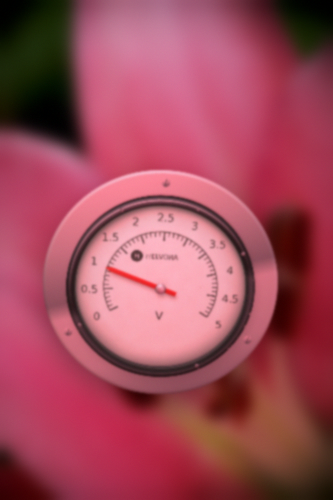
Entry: 1 V
